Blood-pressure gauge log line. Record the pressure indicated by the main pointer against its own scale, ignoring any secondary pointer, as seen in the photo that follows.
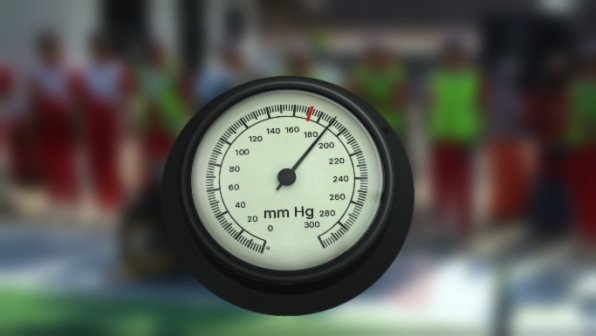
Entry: 190 mmHg
